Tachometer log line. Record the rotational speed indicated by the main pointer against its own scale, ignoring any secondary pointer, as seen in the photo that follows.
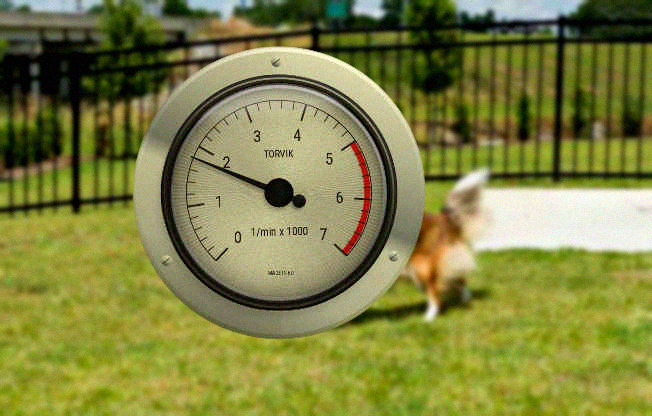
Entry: 1800 rpm
